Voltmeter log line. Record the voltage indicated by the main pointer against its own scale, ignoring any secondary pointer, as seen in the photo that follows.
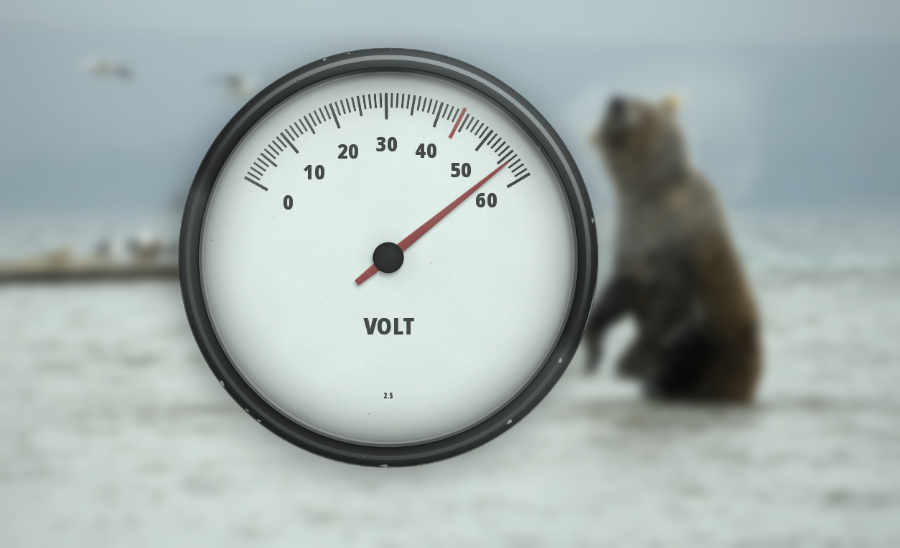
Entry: 56 V
